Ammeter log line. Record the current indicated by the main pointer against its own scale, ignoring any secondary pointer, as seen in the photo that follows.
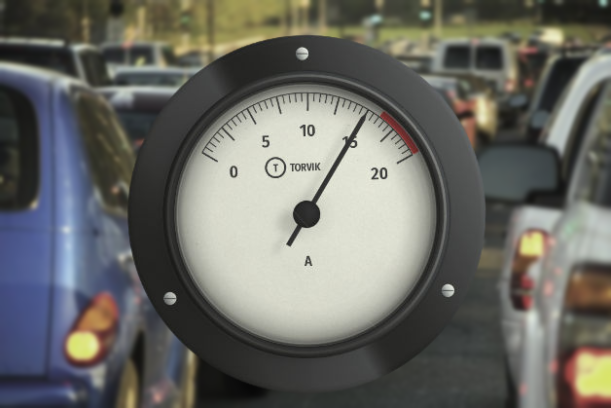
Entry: 15 A
